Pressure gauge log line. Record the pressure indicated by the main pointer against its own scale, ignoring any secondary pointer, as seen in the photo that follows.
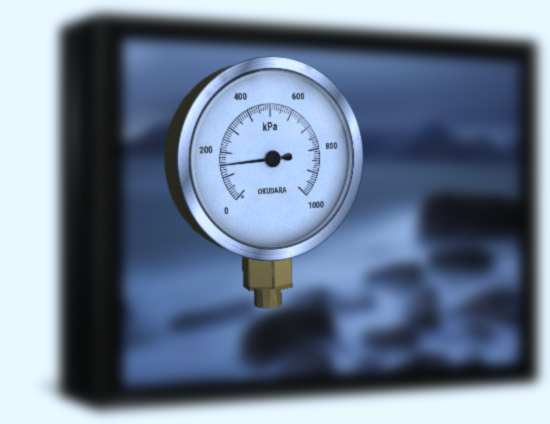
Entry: 150 kPa
